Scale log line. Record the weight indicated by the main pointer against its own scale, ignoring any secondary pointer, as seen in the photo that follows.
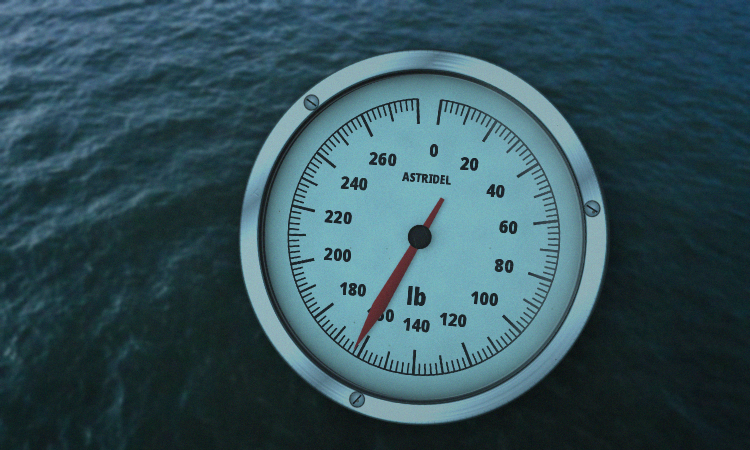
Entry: 162 lb
